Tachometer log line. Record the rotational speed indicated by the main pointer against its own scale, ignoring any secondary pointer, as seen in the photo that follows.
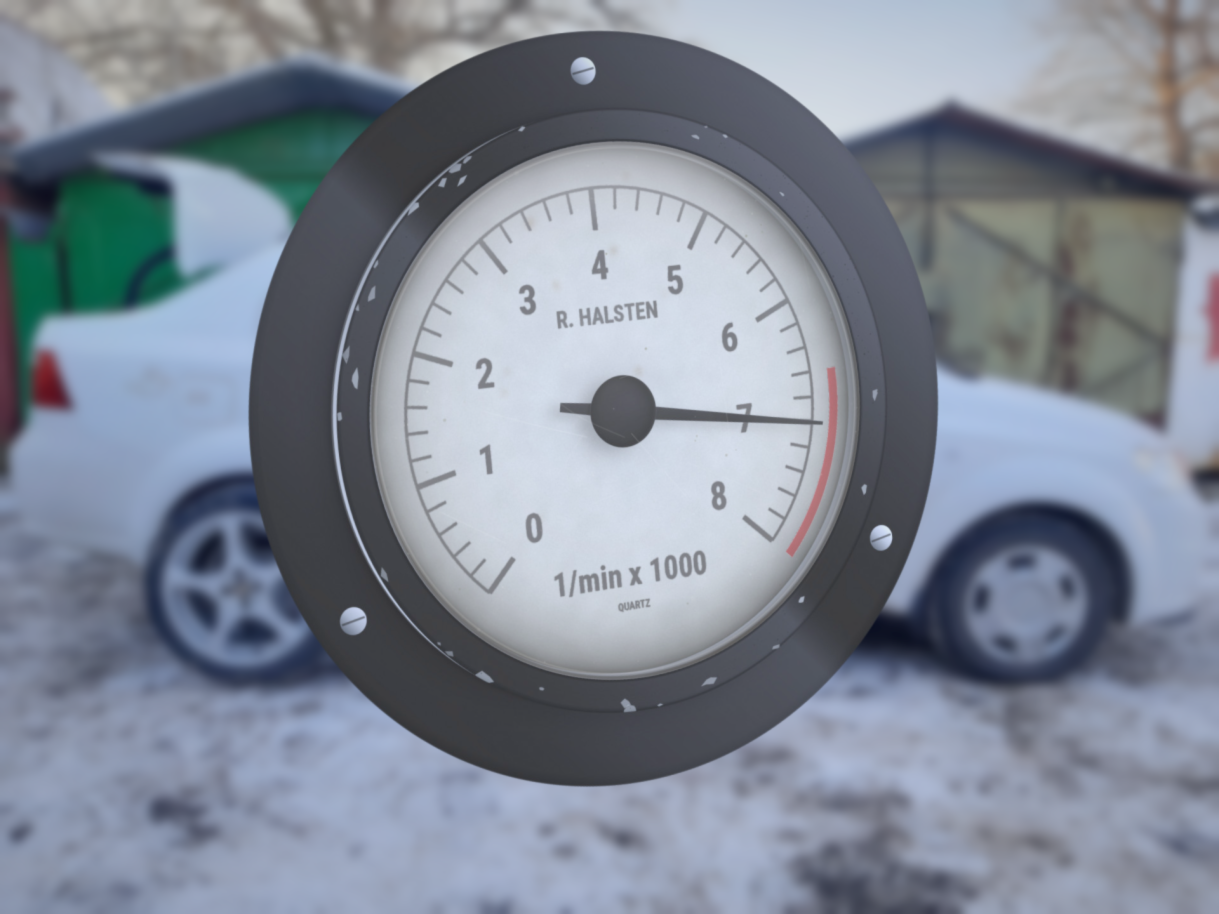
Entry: 7000 rpm
